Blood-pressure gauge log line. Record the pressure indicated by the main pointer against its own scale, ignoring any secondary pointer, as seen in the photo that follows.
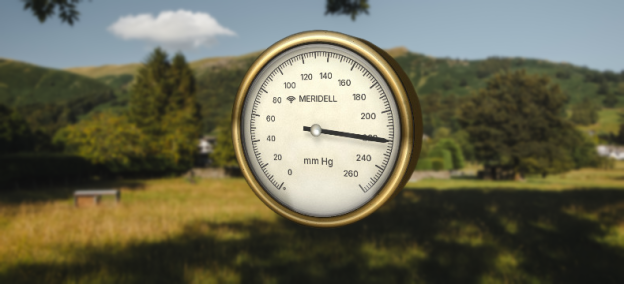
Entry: 220 mmHg
